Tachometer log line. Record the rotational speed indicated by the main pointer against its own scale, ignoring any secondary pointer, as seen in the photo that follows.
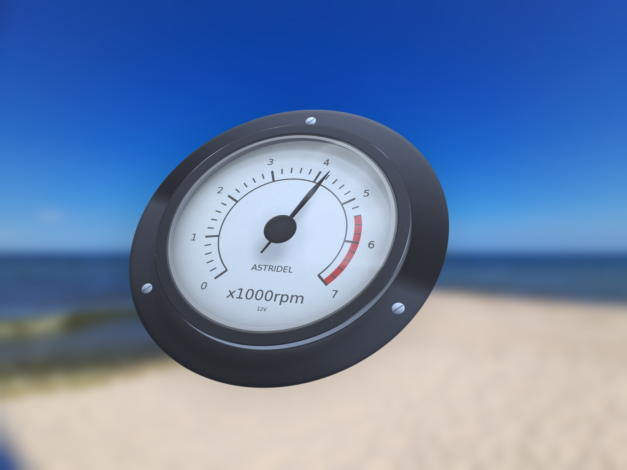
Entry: 4200 rpm
